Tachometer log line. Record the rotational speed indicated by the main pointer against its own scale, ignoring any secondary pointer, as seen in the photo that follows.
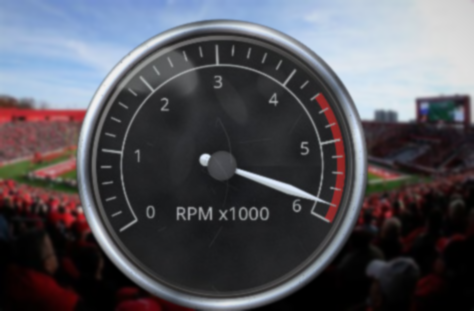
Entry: 5800 rpm
